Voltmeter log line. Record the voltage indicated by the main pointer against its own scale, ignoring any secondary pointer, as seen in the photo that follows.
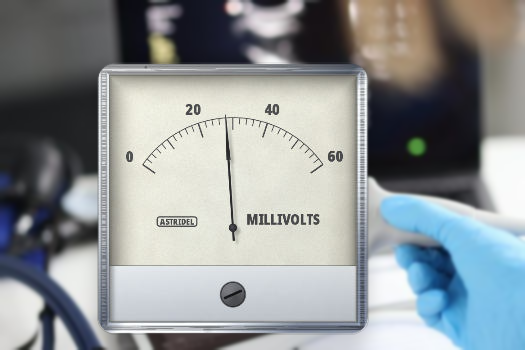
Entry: 28 mV
